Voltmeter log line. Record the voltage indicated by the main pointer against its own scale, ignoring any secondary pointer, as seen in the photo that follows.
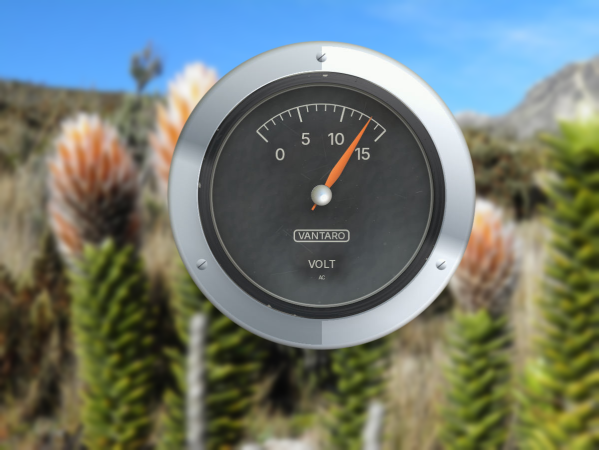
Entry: 13 V
